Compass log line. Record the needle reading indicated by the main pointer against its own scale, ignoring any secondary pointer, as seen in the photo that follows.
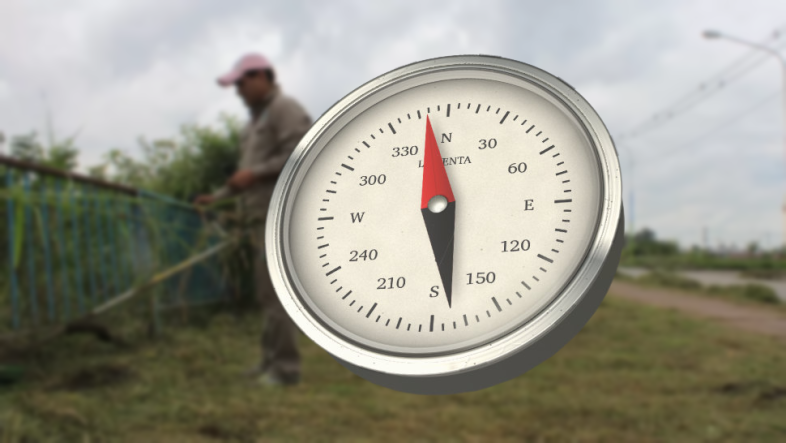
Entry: 350 °
